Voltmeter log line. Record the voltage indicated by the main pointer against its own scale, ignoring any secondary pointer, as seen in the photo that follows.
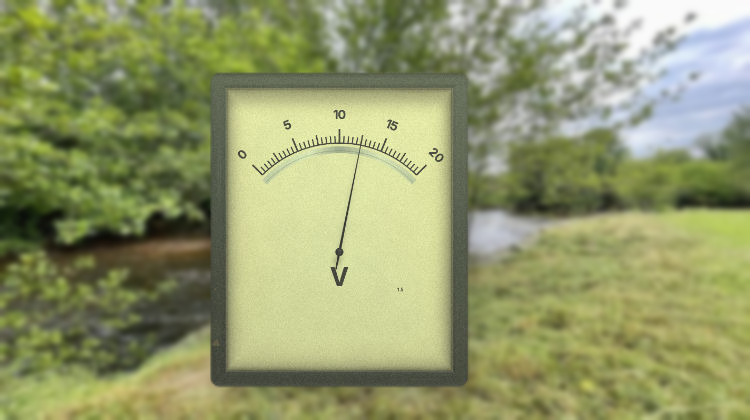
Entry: 12.5 V
